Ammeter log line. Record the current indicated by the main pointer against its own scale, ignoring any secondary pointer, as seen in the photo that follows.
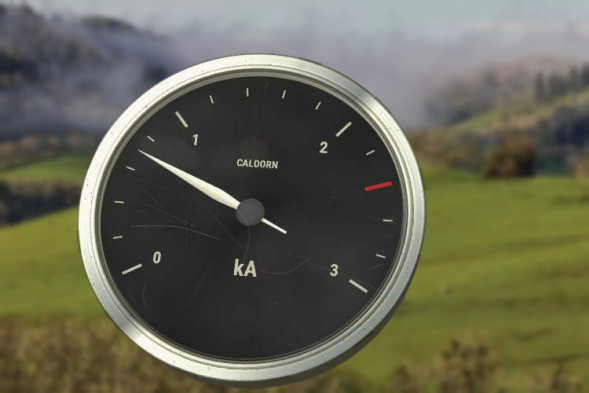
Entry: 0.7 kA
